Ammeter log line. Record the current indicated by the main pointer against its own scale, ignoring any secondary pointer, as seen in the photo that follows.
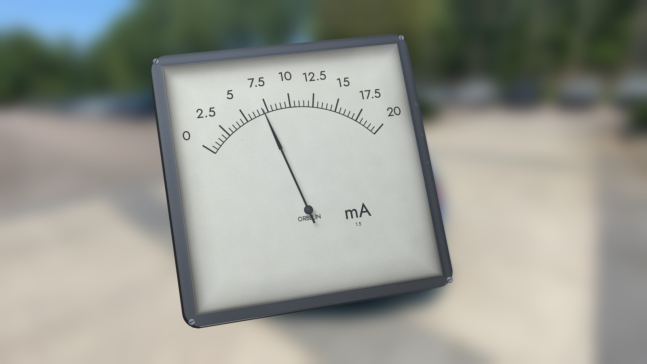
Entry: 7 mA
